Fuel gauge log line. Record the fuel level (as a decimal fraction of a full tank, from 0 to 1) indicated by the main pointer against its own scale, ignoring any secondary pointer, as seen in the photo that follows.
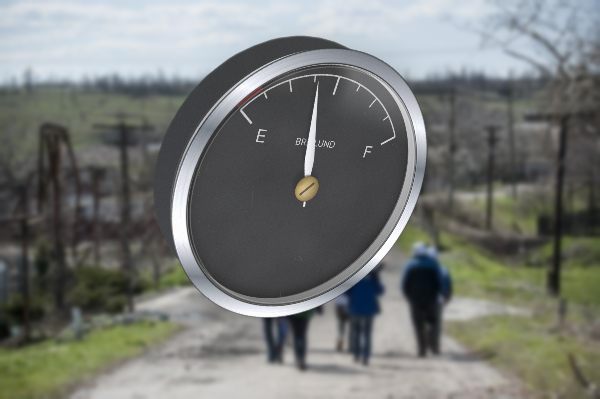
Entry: 0.375
